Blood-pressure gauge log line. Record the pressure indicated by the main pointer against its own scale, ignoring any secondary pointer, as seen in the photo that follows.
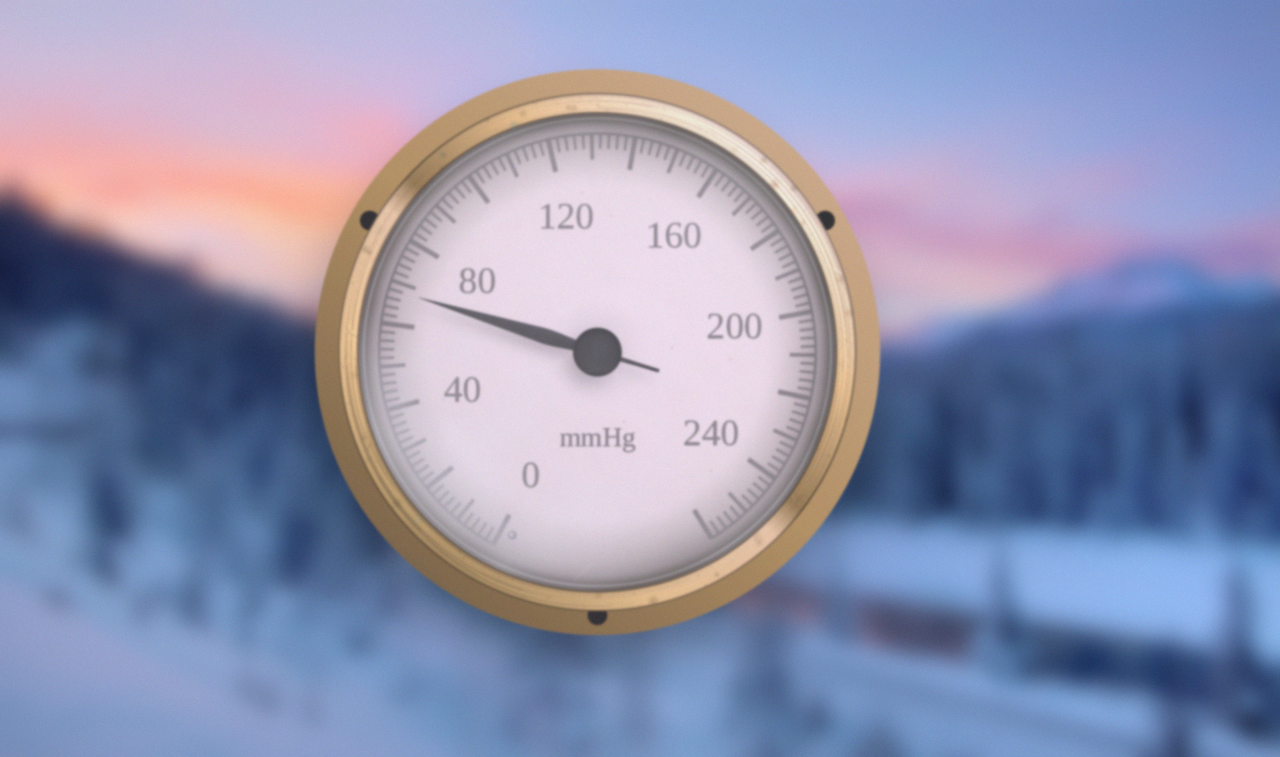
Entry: 68 mmHg
